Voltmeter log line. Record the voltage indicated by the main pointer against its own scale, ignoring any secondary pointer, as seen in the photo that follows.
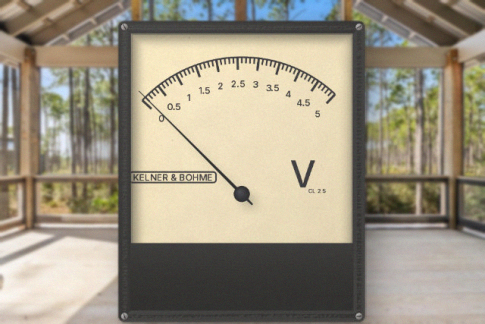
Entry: 0.1 V
